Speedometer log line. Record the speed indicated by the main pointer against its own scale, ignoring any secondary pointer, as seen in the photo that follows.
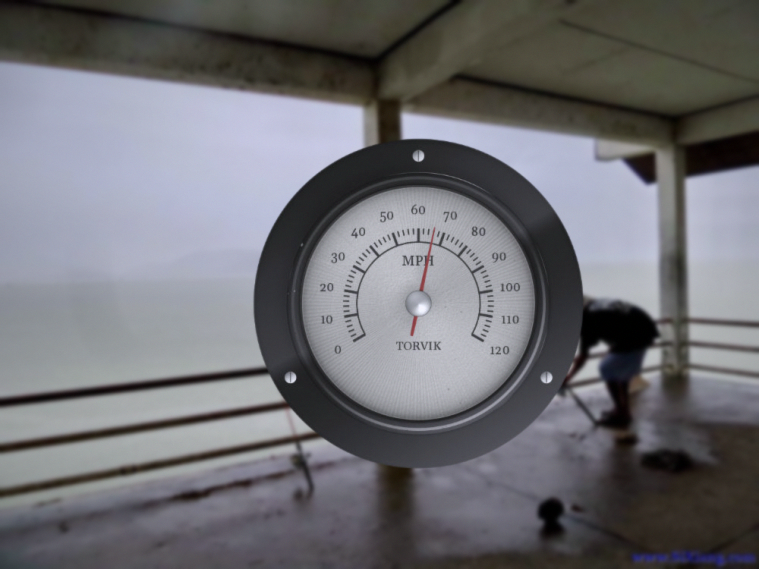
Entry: 66 mph
